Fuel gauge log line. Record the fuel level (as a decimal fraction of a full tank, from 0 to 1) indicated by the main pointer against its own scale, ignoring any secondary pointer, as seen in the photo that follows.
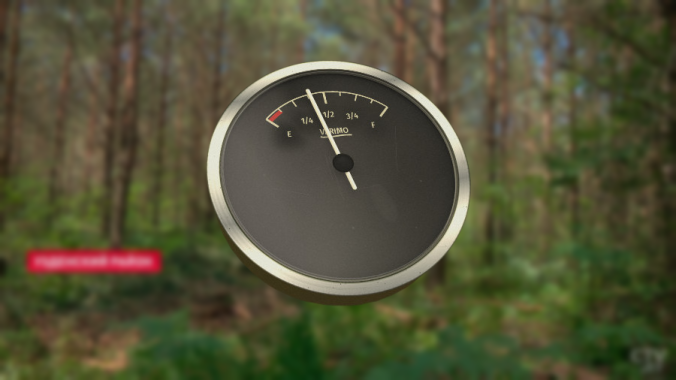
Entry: 0.375
